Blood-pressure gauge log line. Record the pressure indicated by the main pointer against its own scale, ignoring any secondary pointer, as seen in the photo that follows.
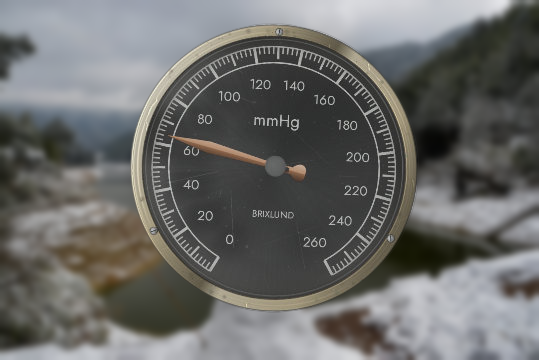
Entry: 64 mmHg
